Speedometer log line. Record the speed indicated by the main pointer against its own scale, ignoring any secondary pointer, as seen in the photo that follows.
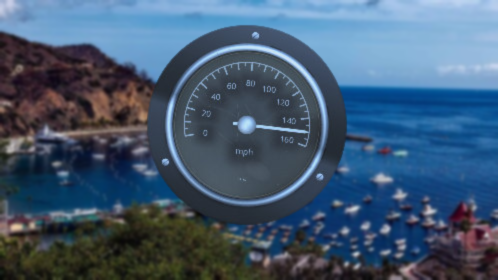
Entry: 150 mph
